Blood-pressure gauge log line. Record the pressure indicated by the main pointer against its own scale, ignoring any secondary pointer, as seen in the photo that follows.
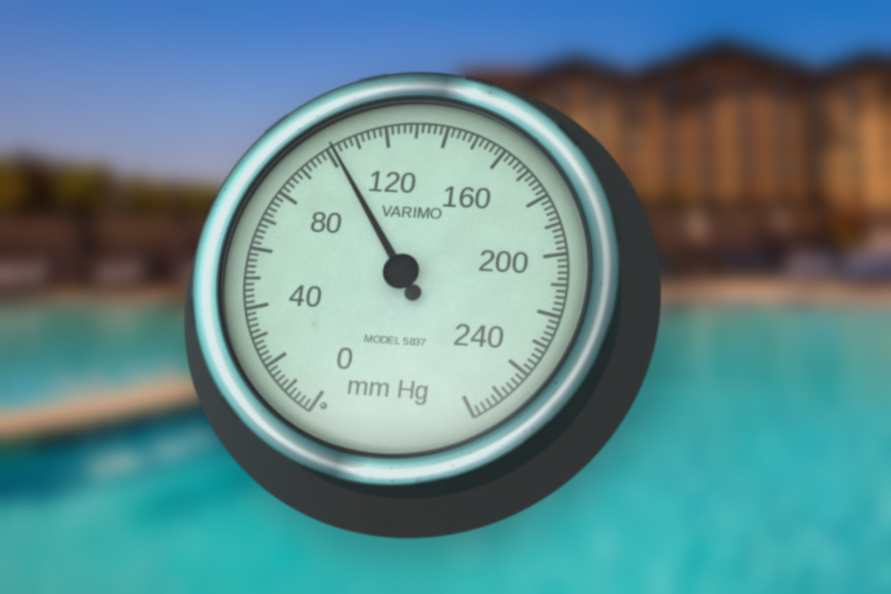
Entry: 102 mmHg
